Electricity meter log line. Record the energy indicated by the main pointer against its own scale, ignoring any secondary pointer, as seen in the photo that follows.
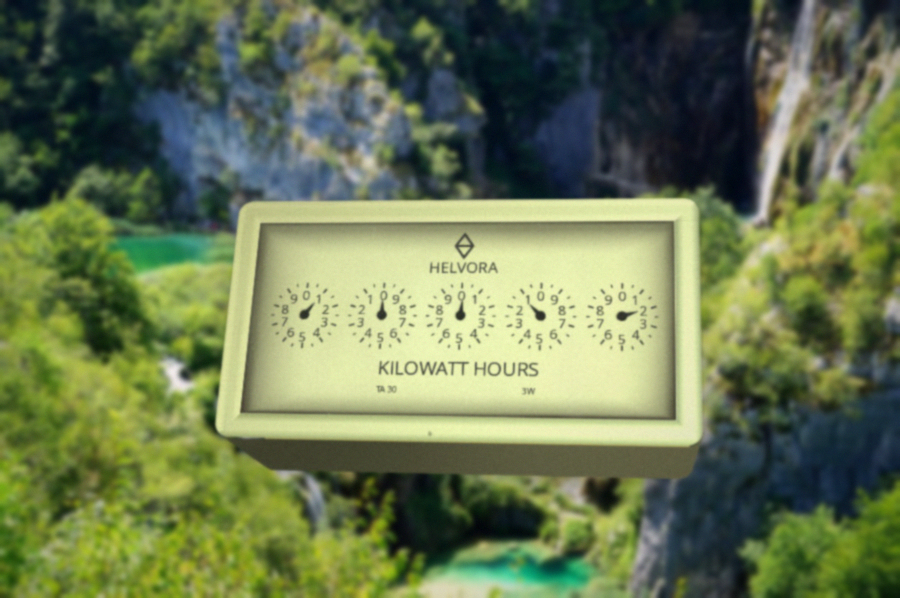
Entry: 10012 kWh
